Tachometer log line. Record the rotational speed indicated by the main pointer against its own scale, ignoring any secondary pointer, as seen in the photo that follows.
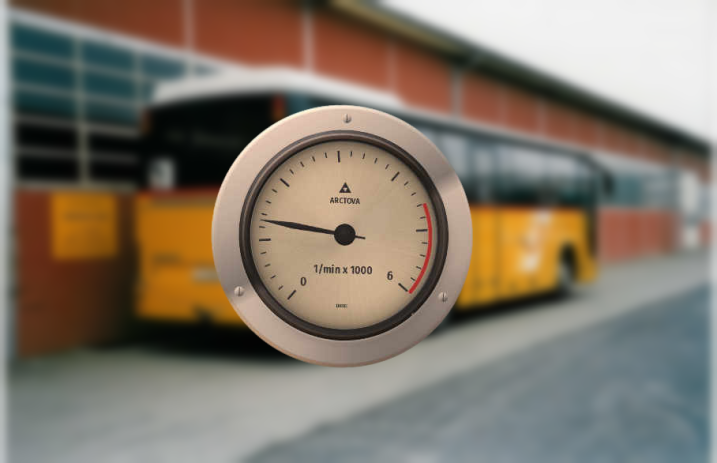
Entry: 1300 rpm
